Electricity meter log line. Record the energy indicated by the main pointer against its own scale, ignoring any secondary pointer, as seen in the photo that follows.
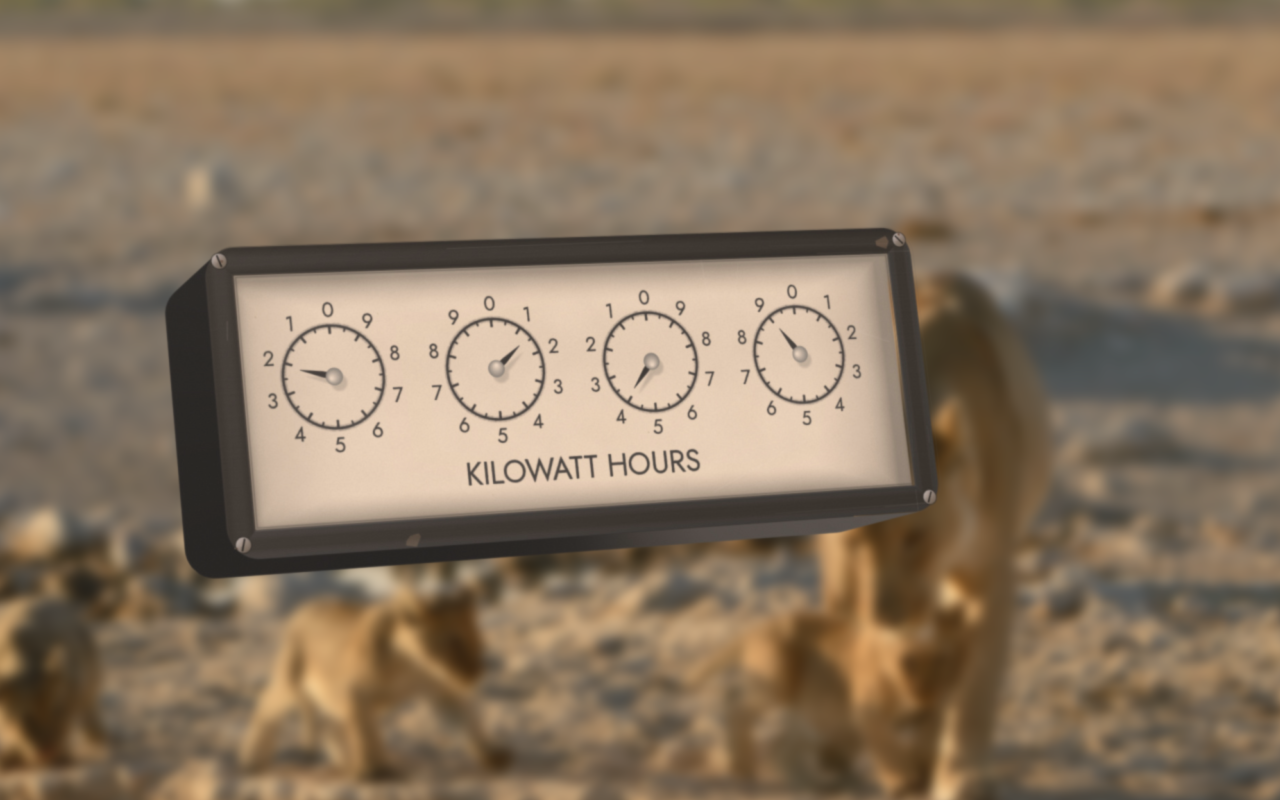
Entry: 2139 kWh
